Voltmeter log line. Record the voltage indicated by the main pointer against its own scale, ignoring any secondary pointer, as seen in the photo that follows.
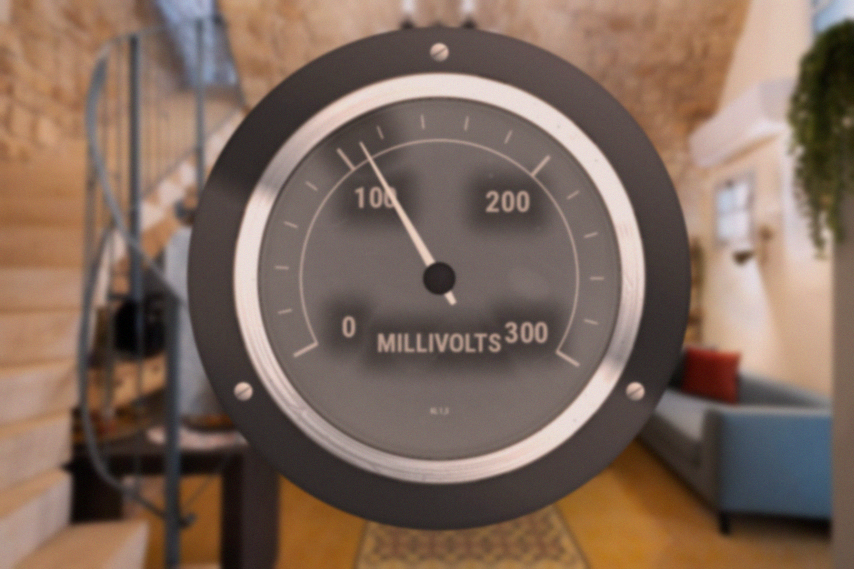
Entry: 110 mV
